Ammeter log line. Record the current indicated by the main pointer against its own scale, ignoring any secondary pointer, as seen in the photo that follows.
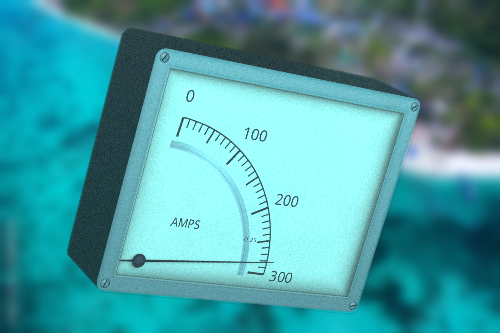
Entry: 280 A
